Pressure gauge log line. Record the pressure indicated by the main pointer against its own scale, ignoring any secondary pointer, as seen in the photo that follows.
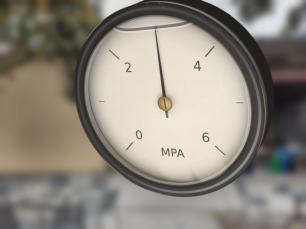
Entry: 3 MPa
